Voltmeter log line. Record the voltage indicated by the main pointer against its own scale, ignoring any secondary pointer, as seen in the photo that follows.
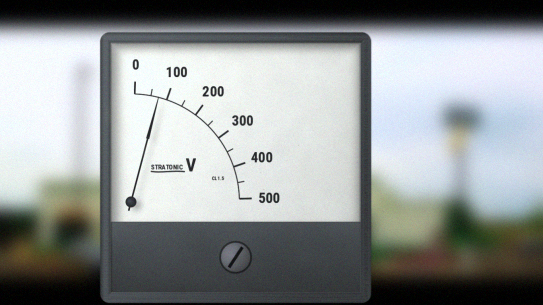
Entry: 75 V
